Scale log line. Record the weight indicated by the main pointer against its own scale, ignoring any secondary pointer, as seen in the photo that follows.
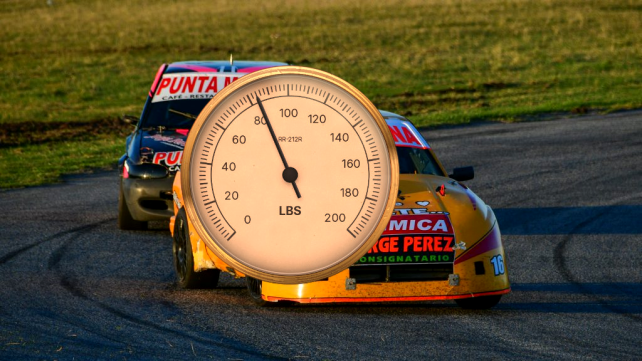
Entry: 84 lb
